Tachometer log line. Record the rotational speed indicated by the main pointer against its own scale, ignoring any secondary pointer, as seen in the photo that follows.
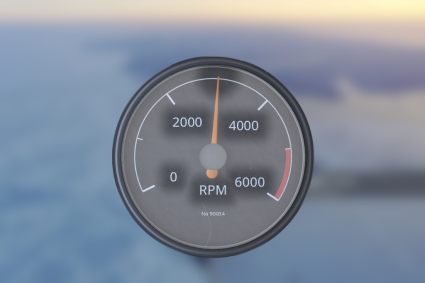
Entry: 3000 rpm
